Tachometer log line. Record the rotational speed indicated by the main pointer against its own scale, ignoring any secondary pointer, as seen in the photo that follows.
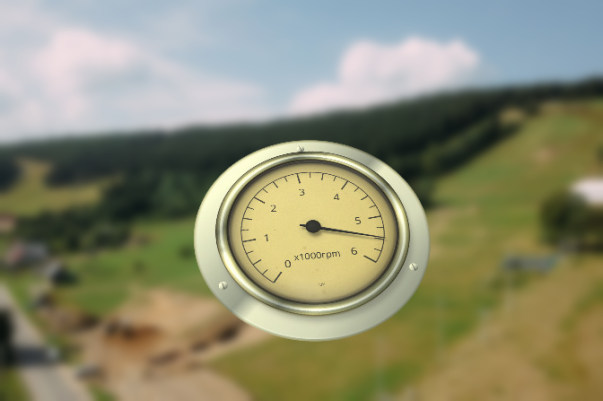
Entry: 5500 rpm
